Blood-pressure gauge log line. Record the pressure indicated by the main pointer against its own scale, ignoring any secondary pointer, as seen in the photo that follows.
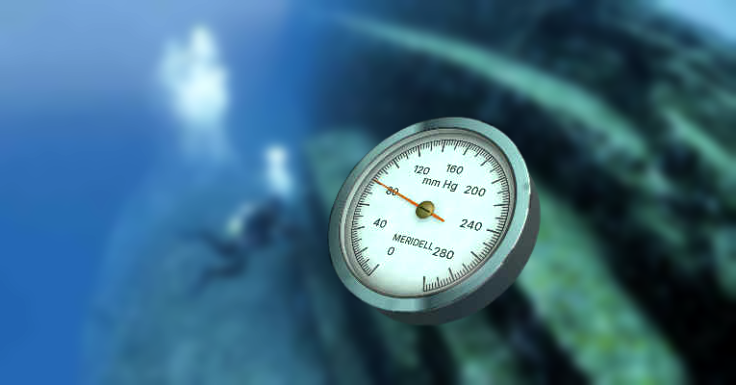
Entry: 80 mmHg
